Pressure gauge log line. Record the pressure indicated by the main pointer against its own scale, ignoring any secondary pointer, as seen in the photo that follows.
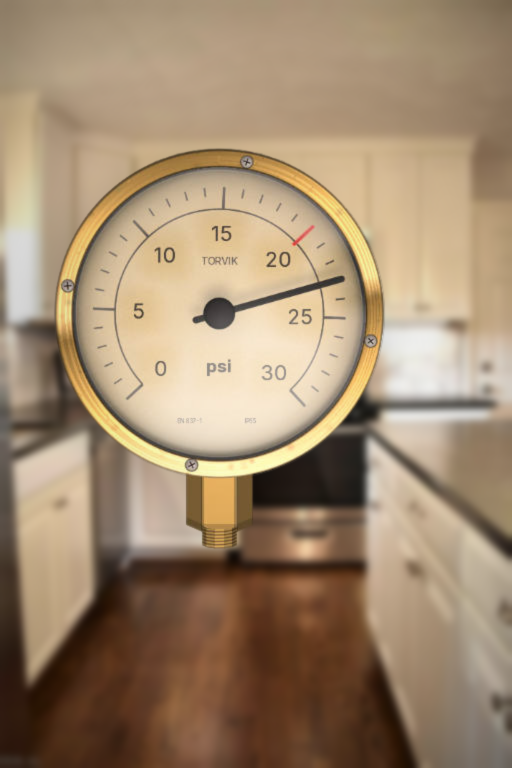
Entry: 23 psi
